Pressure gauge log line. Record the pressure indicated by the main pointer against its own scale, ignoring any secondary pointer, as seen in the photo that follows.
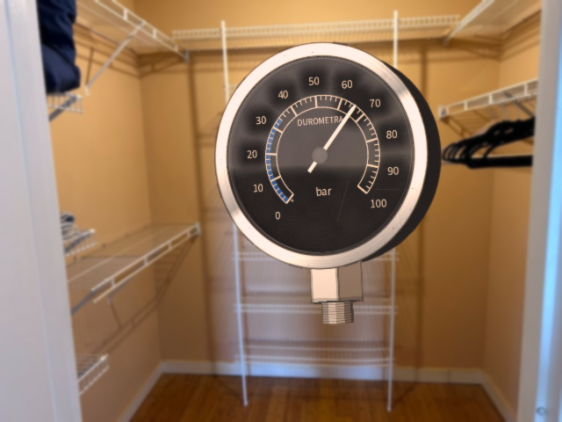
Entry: 66 bar
